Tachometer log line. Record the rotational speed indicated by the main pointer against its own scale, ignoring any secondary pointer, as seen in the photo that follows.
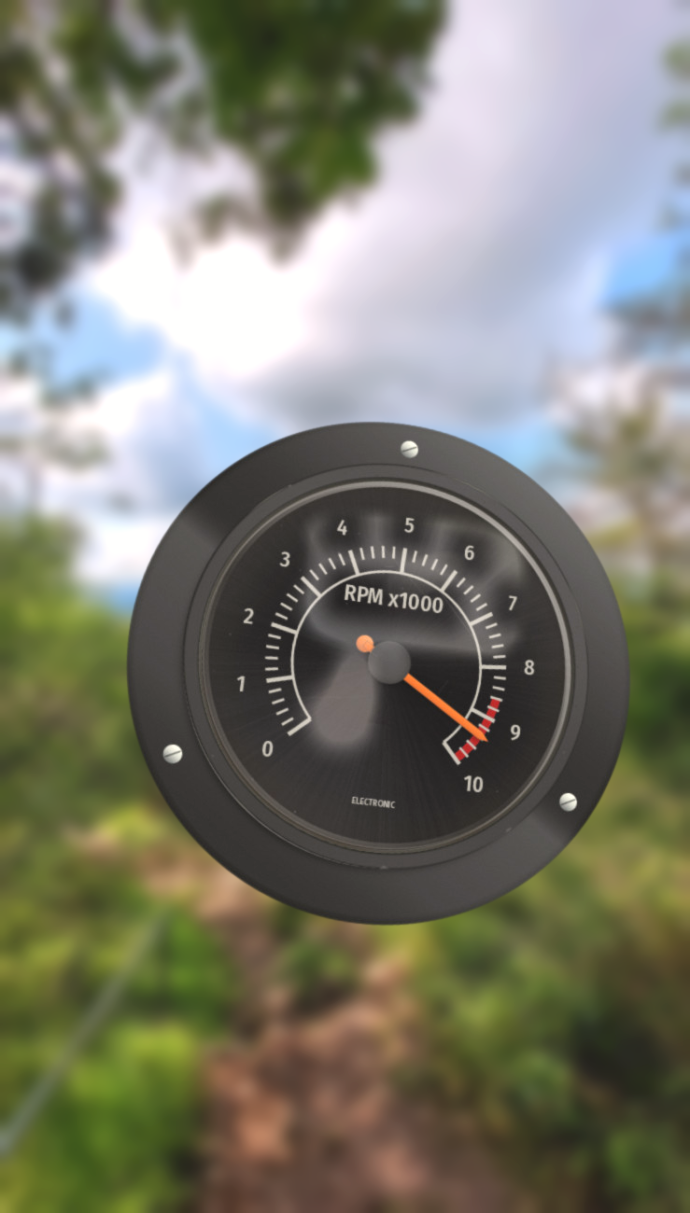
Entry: 9400 rpm
